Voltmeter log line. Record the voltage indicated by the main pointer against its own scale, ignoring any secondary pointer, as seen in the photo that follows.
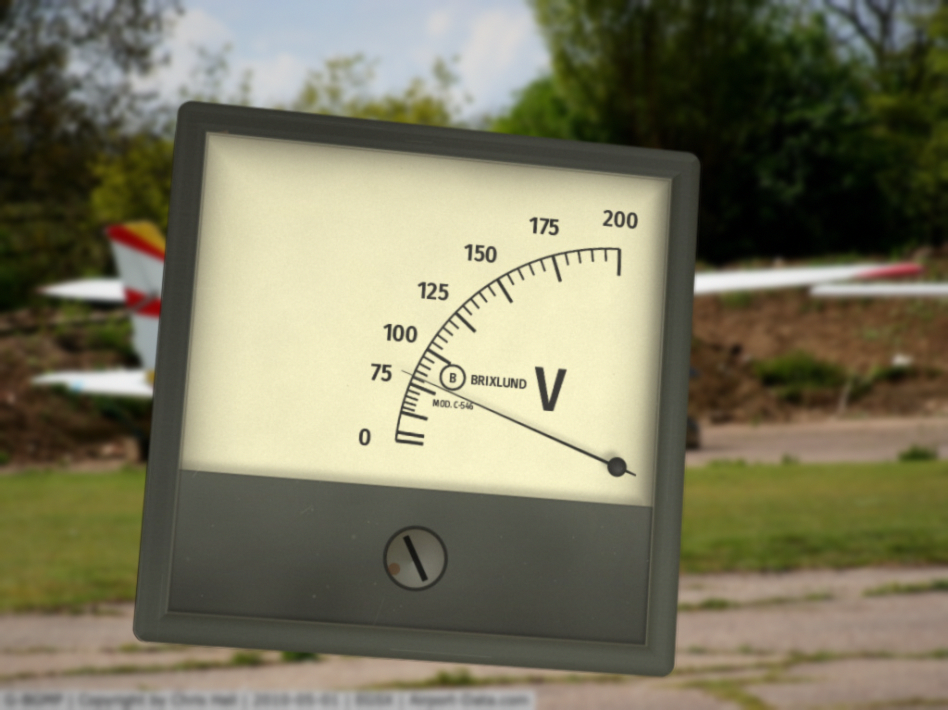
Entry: 80 V
